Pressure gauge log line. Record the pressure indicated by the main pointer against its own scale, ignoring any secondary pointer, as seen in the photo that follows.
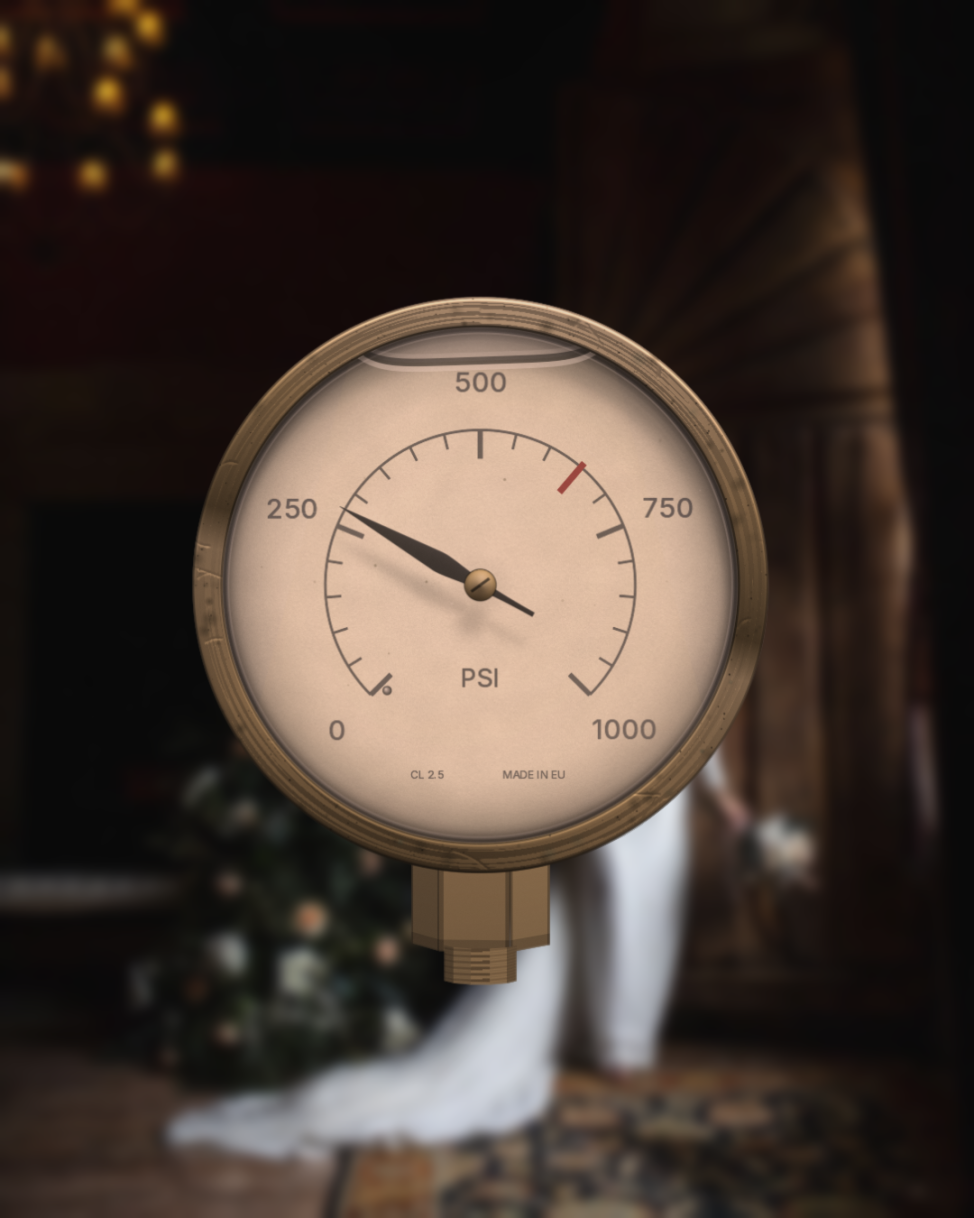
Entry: 275 psi
